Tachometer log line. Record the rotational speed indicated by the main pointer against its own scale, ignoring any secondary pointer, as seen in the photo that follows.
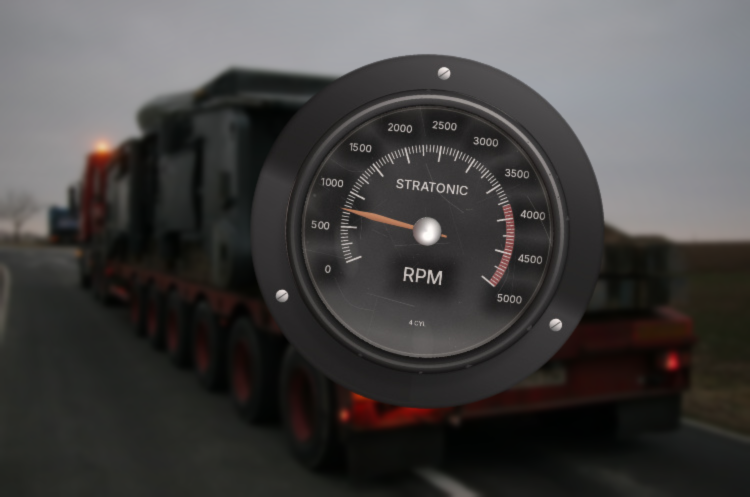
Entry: 750 rpm
